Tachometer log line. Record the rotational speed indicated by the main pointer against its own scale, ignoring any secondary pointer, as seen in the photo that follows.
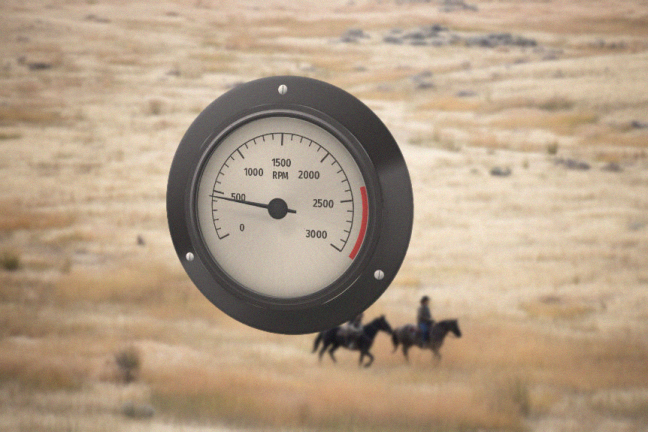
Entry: 450 rpm
